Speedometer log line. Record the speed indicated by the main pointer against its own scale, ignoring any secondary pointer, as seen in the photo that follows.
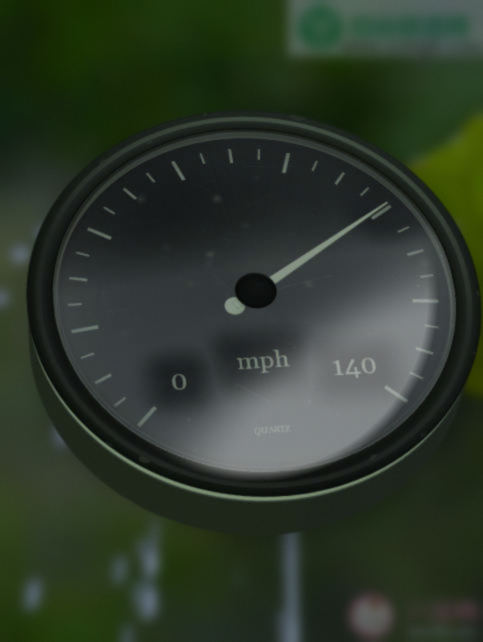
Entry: 100 mph
